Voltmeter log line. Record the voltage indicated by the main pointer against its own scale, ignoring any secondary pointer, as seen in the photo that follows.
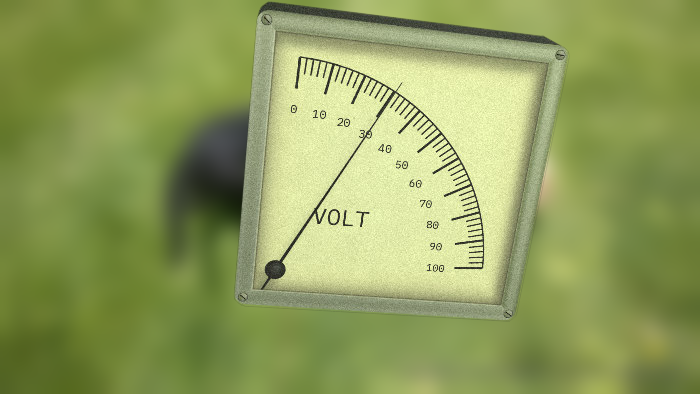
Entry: 30 V
